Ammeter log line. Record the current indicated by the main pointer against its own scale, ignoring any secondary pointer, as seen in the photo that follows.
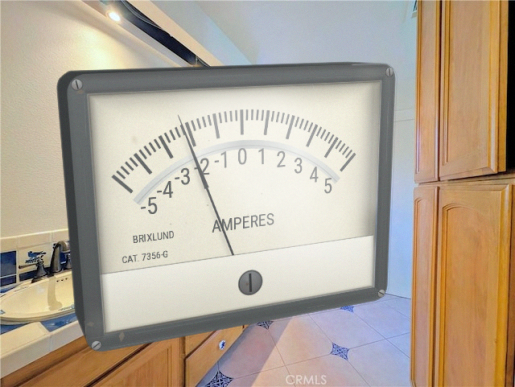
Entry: -2.2 A
